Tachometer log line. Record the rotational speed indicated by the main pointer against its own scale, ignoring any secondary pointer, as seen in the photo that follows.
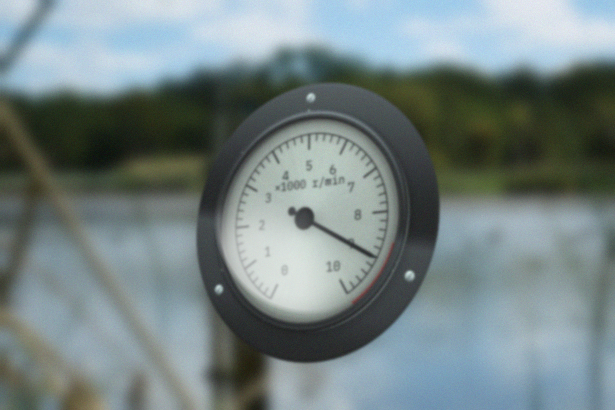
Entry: 9000 rpm
